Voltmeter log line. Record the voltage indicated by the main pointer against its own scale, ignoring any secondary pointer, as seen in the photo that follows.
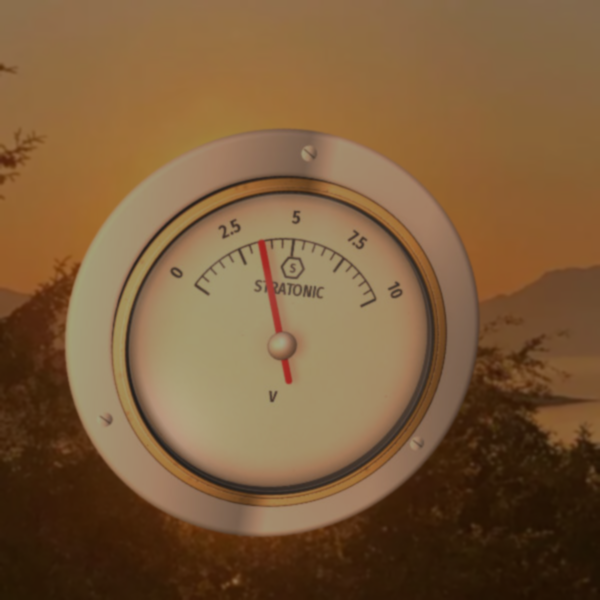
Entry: 3.5 V
